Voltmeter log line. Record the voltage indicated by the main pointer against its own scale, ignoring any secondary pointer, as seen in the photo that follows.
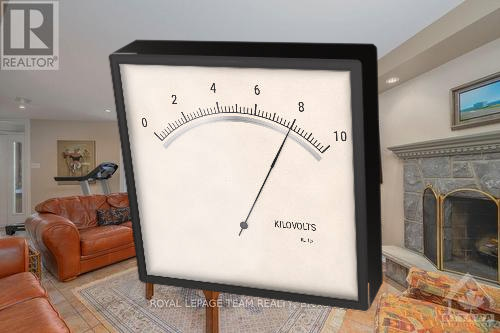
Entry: 8 kV
